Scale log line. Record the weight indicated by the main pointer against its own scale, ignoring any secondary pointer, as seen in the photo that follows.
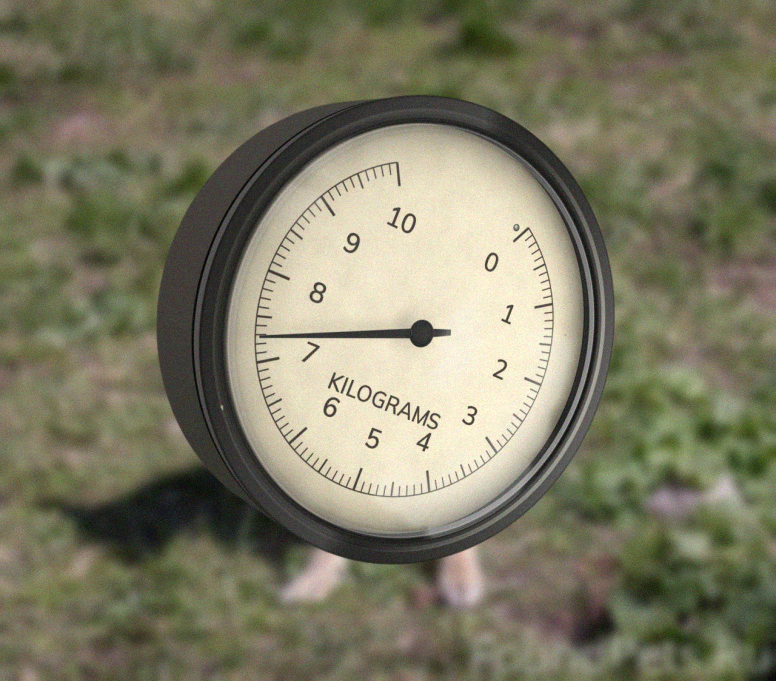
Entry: 7.3 kg
